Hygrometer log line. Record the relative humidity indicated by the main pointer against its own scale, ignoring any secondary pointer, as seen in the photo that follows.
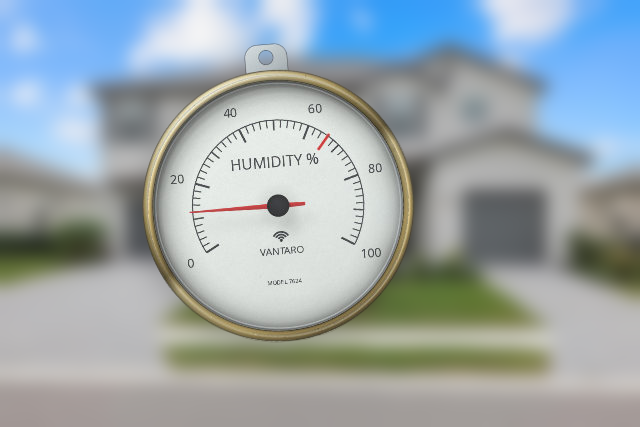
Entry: 12 %
